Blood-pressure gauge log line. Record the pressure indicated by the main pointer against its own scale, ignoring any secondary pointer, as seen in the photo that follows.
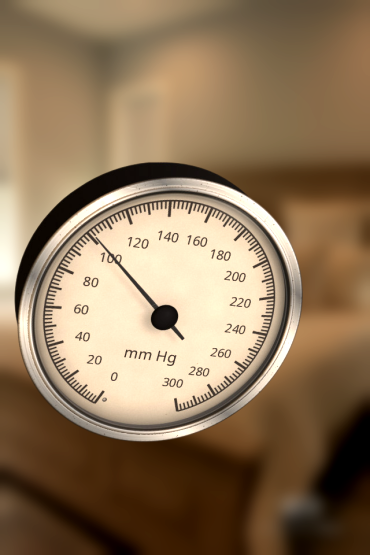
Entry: 102 mmHg
